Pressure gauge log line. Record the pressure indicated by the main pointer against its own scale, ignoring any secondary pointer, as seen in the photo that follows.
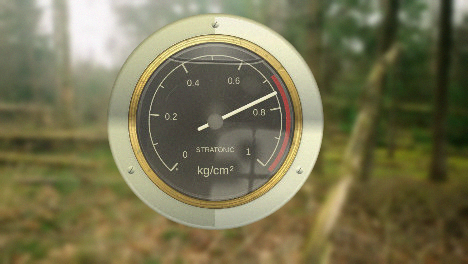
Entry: 0.75 kg/cm²
